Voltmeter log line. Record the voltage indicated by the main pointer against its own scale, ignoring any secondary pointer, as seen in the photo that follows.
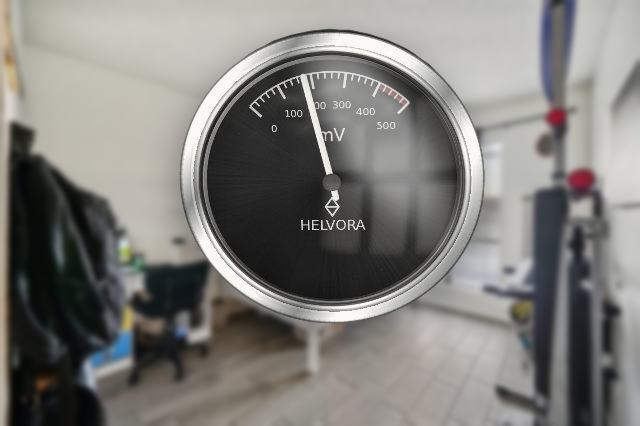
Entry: 180 mV
